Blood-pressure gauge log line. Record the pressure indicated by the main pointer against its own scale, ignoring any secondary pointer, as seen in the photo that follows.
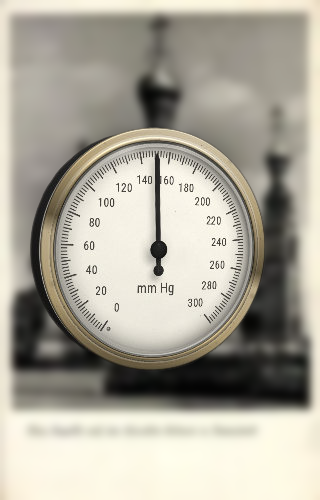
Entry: 150 mmHg
